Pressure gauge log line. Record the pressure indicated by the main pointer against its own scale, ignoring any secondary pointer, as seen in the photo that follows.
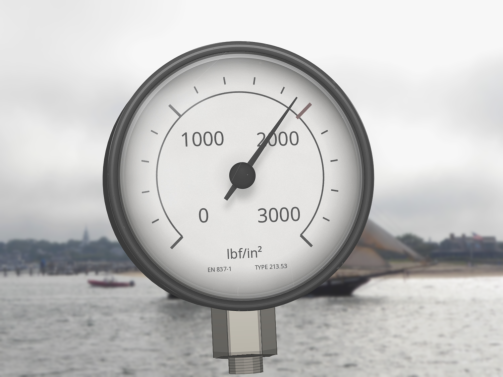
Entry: 1900 psi
